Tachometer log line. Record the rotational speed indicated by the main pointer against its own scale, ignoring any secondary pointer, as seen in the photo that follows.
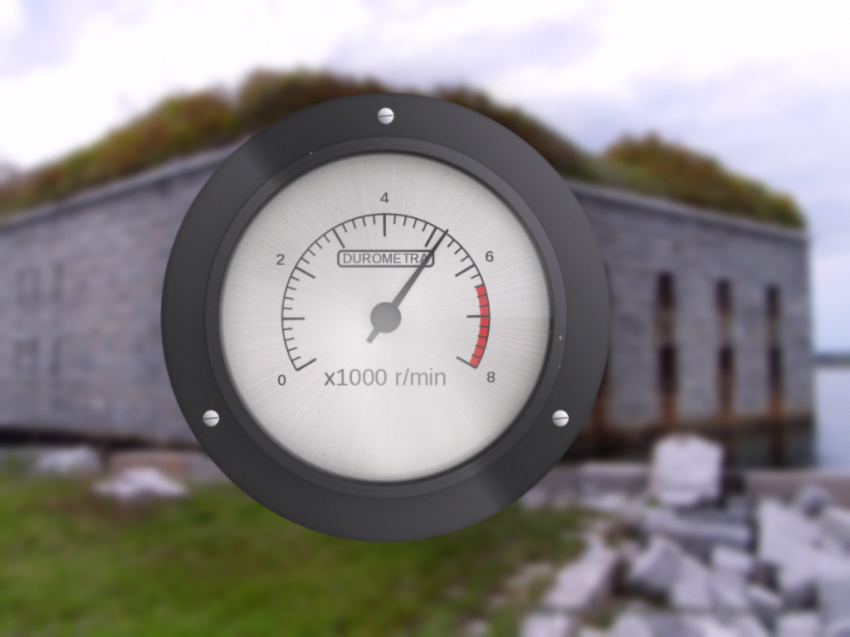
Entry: 5200 rpm
